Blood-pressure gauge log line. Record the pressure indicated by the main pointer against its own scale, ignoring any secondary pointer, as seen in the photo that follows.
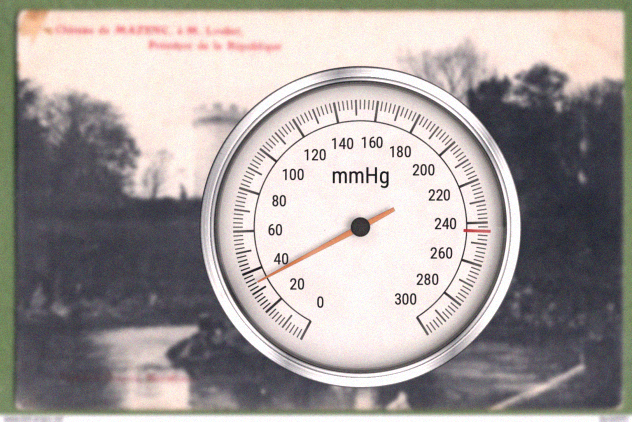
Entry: 34 mmHg
